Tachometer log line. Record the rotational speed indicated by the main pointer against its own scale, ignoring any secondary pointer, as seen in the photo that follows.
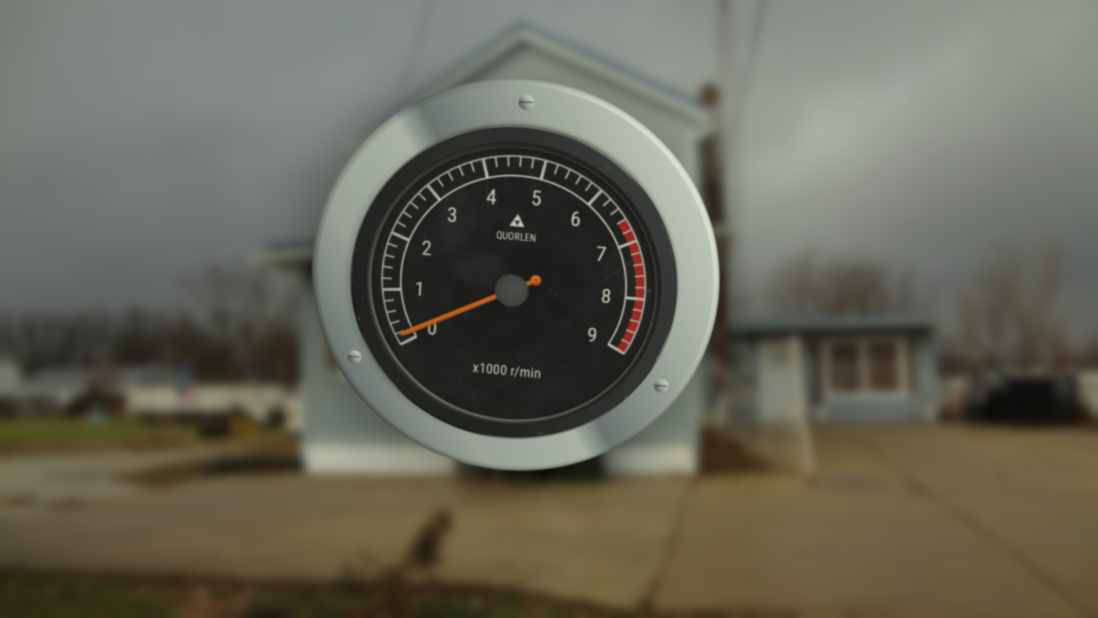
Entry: 200 rpm
